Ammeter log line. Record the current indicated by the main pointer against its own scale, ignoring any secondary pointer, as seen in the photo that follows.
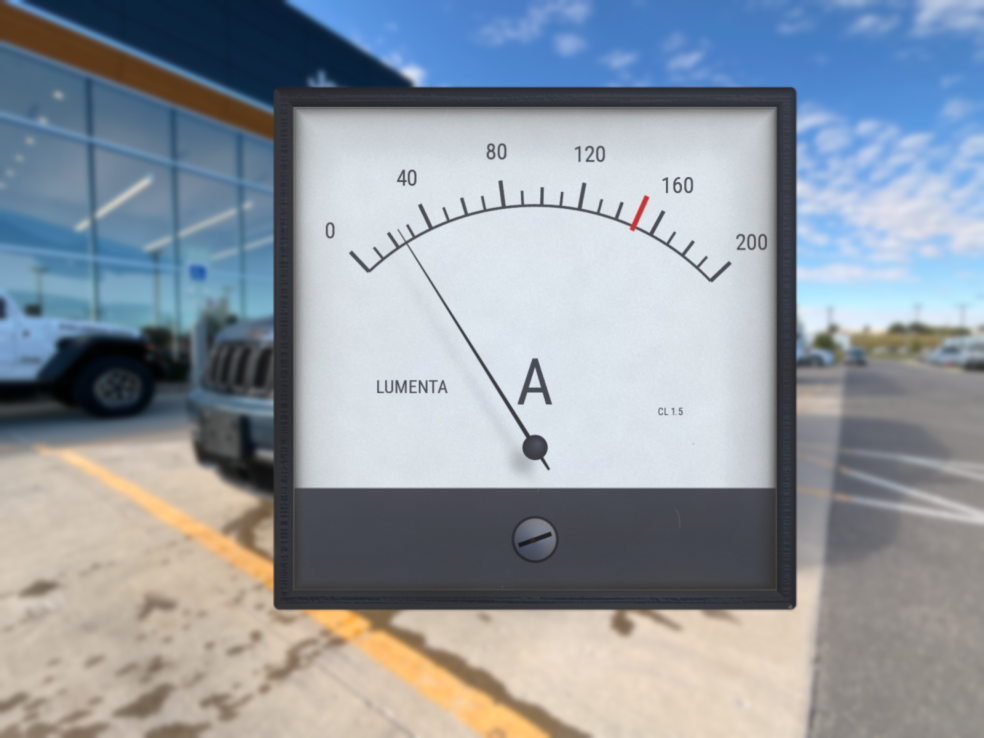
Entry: 25 A
